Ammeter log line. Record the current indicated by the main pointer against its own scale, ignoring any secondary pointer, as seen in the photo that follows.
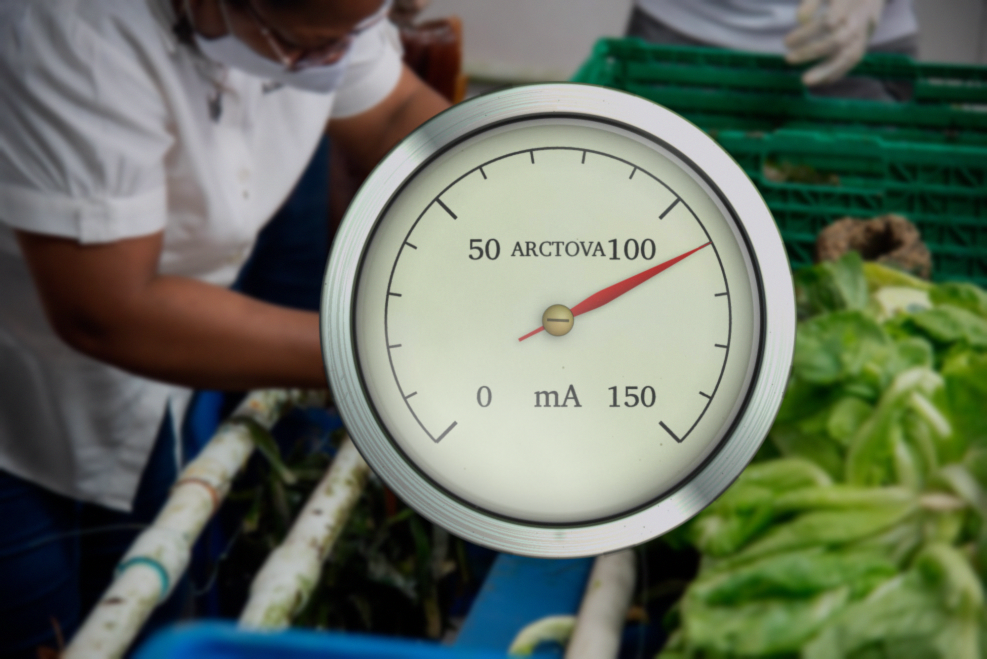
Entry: 110 mA
